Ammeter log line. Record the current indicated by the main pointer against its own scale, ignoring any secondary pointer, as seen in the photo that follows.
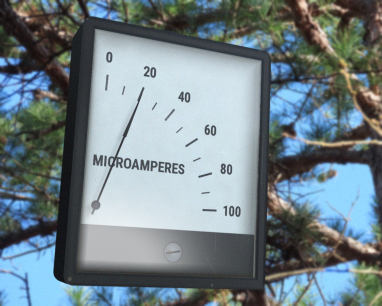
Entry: 20 µA
